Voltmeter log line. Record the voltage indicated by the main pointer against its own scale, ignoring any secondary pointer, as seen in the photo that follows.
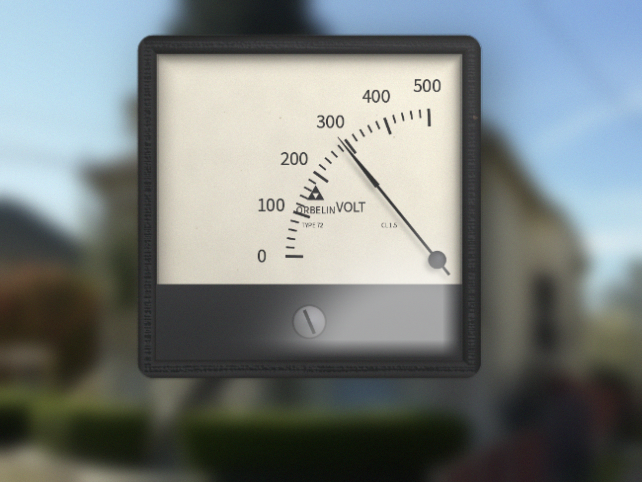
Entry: 290 V
